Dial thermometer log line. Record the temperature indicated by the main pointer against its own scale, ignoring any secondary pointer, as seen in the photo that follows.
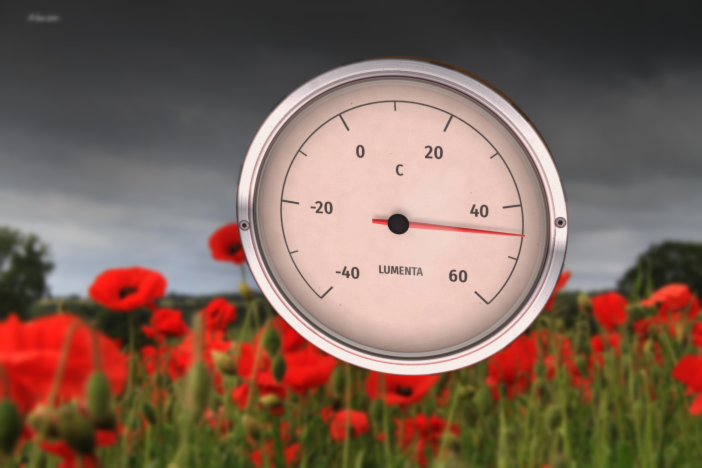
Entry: 45 °C
